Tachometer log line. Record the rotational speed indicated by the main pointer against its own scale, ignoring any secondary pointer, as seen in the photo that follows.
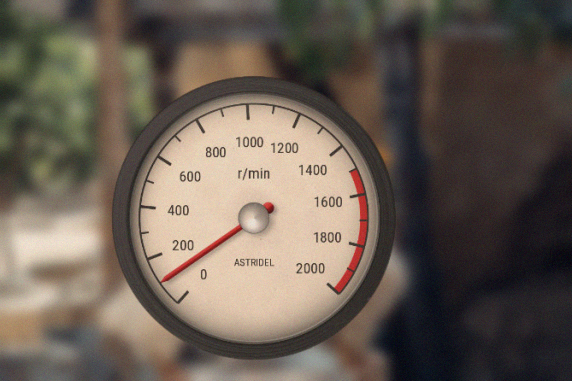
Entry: 100 rpm
